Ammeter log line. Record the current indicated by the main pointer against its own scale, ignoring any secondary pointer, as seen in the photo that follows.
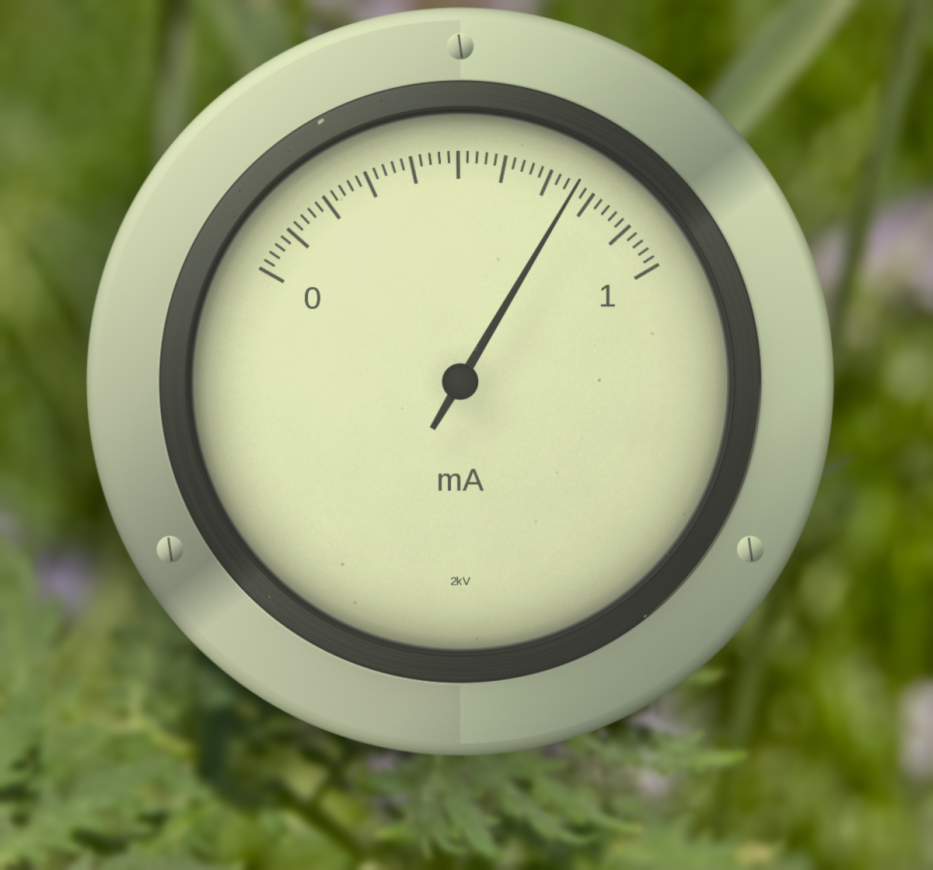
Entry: 0.76 mA
